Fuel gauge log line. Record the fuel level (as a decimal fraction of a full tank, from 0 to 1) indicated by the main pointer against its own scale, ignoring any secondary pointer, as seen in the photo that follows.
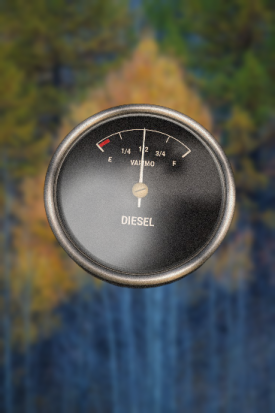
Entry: 0.5
